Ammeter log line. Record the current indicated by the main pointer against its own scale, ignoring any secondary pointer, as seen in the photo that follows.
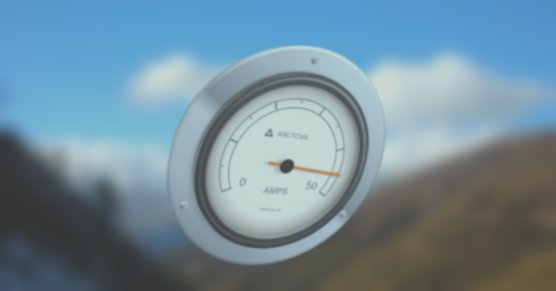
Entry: 45 A
